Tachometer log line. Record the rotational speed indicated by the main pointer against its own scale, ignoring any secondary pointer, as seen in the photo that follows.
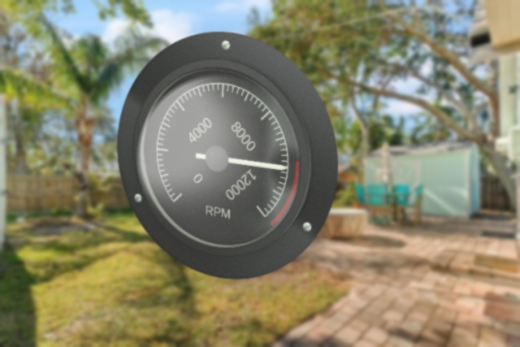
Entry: 10000 rpm
